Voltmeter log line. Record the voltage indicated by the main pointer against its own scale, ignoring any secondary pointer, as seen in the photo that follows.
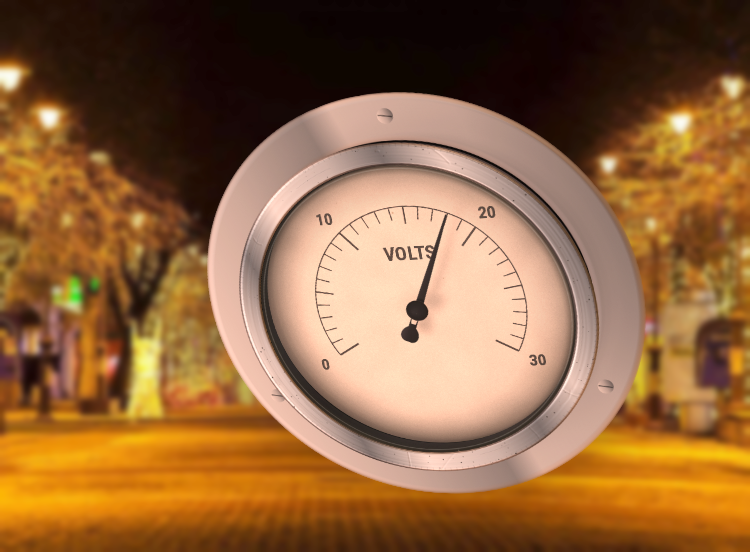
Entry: 18 V
